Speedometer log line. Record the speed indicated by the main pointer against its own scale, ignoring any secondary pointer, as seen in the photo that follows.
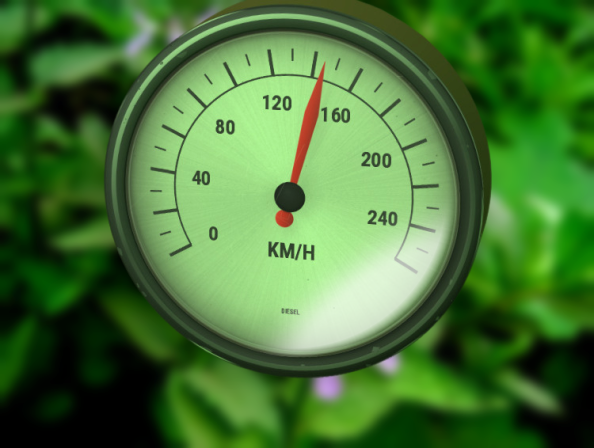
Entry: 145 km/h
